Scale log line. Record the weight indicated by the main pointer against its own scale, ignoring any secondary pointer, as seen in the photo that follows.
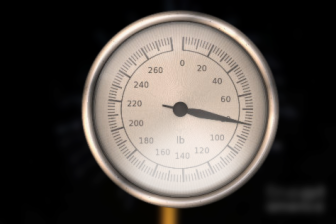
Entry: 80 lb
